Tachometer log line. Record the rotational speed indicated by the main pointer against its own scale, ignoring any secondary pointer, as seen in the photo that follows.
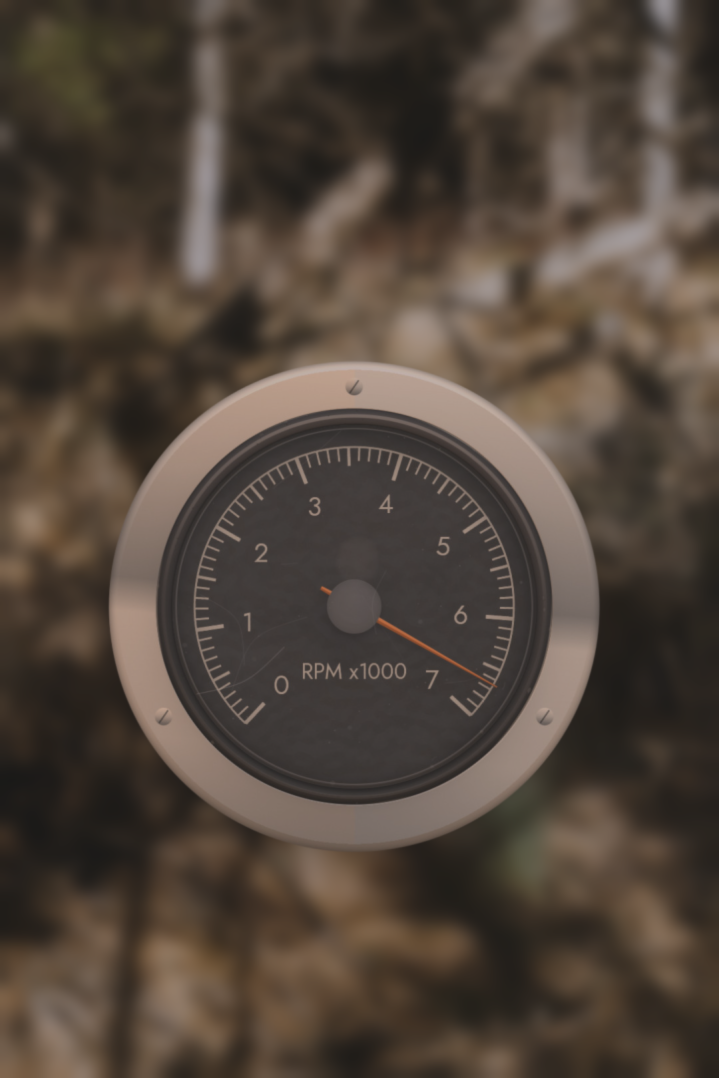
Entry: 6650 rpm
